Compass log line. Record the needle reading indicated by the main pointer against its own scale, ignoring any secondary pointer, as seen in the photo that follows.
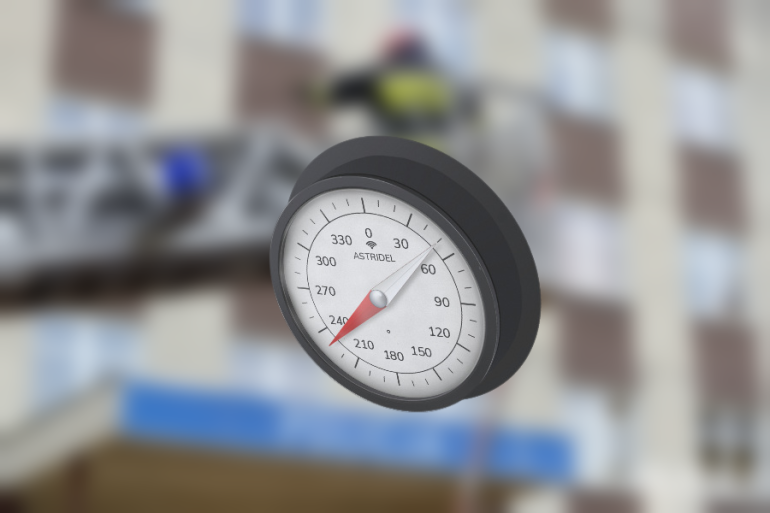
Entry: 230 °
